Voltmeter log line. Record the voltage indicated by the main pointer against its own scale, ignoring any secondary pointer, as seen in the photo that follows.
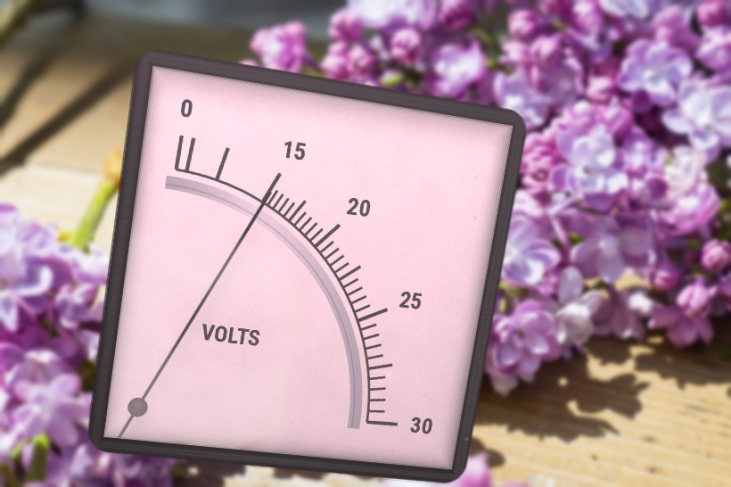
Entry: 15 V
